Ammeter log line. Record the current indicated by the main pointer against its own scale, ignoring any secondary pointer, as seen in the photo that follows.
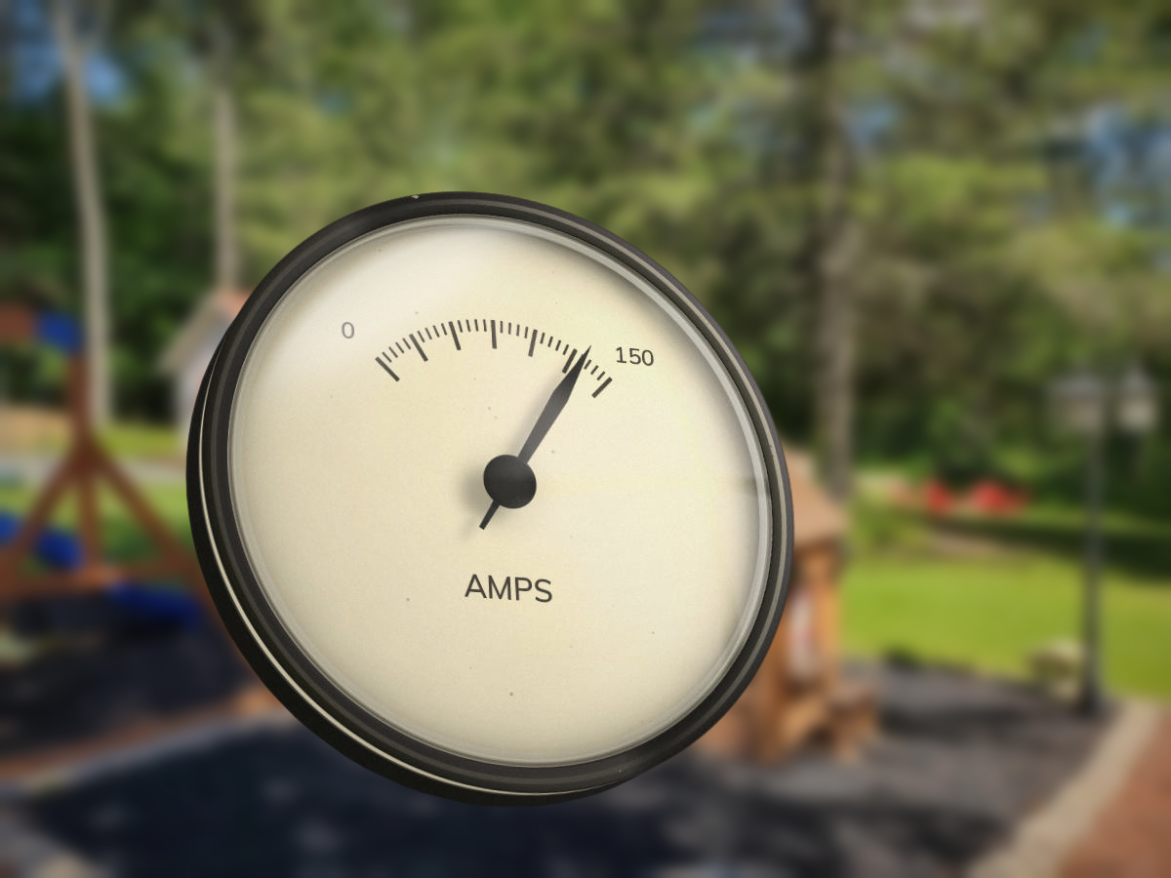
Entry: 130 A
